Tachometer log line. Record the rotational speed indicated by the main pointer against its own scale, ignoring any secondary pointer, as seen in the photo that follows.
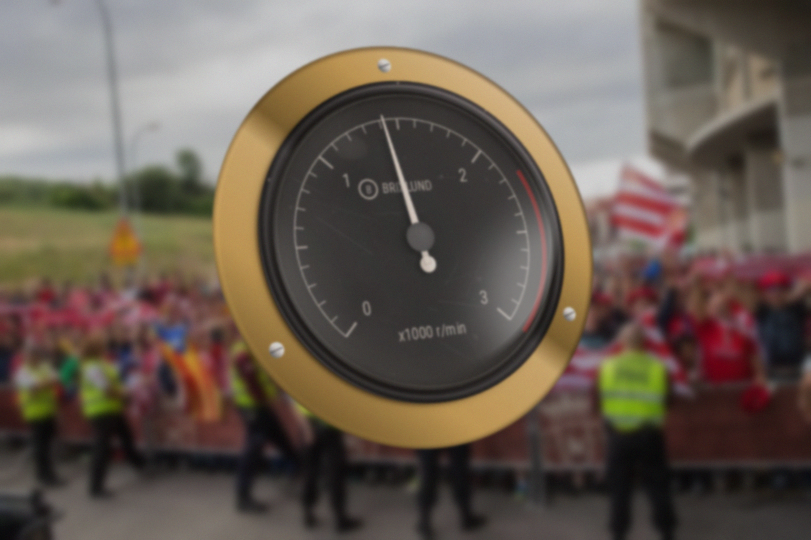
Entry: 1400 rpm
